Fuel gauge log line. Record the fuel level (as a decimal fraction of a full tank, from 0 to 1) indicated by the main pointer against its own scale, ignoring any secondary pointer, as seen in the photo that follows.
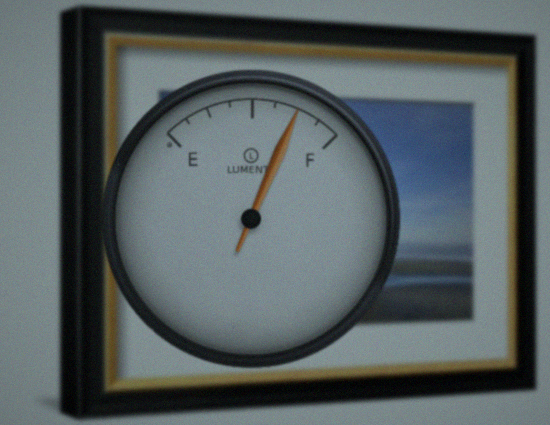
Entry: 0.75
